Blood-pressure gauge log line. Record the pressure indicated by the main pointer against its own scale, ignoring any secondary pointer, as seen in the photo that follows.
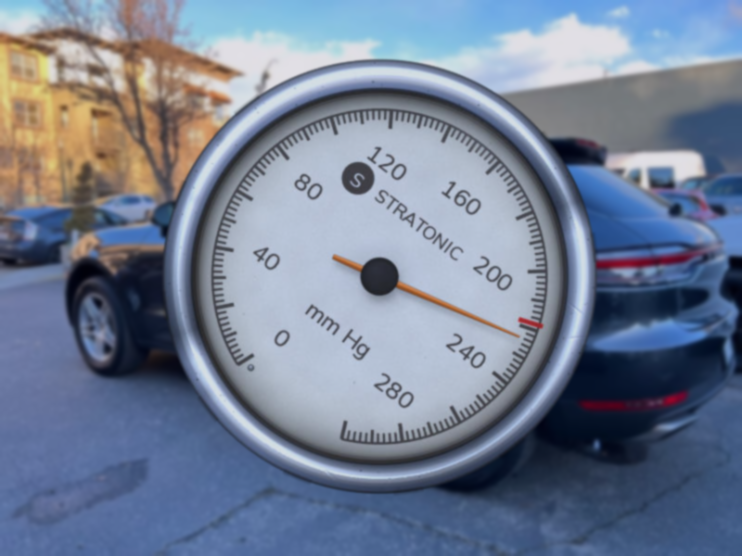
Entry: 224 mmHg
